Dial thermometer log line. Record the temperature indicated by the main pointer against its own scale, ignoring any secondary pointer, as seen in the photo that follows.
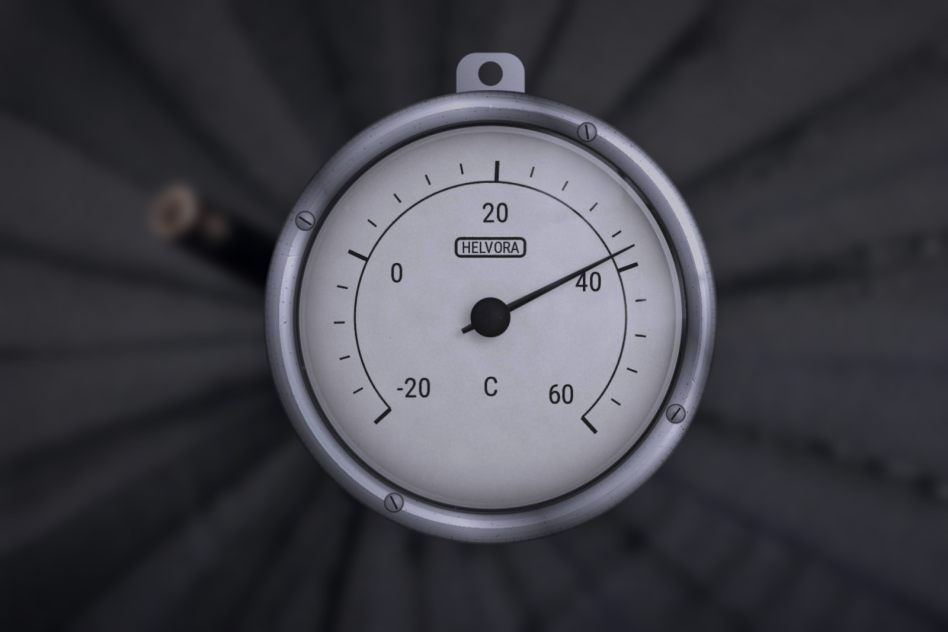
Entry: 38 °C
